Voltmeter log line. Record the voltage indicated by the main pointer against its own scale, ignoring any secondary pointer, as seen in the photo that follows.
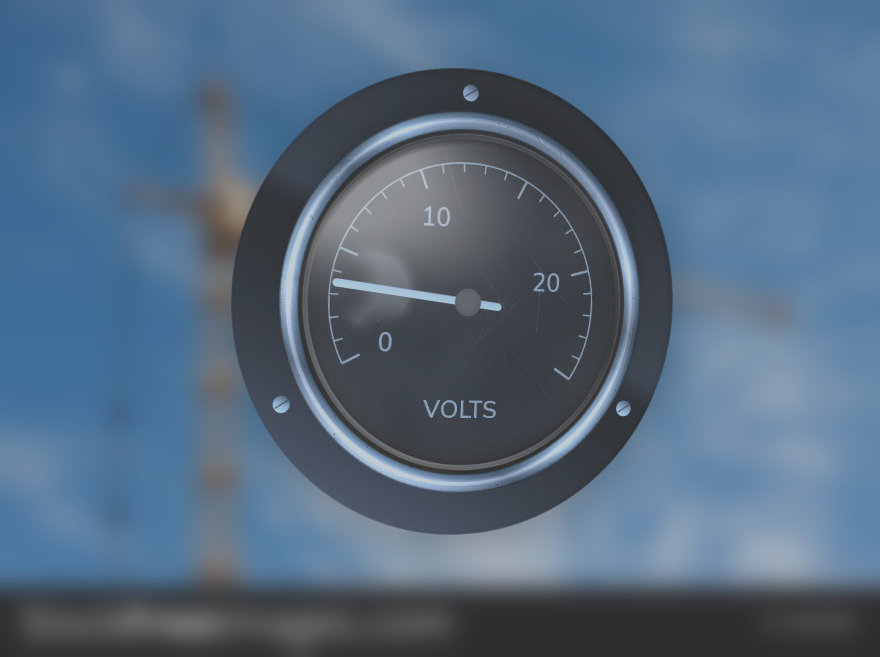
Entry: 3.5 V
